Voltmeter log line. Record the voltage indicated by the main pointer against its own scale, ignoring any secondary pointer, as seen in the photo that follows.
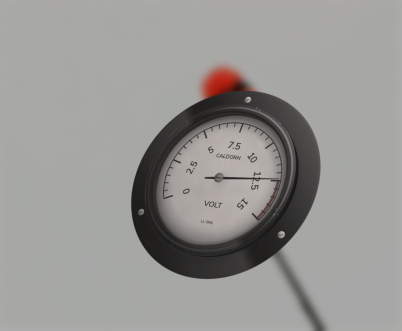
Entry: 12.5 V
